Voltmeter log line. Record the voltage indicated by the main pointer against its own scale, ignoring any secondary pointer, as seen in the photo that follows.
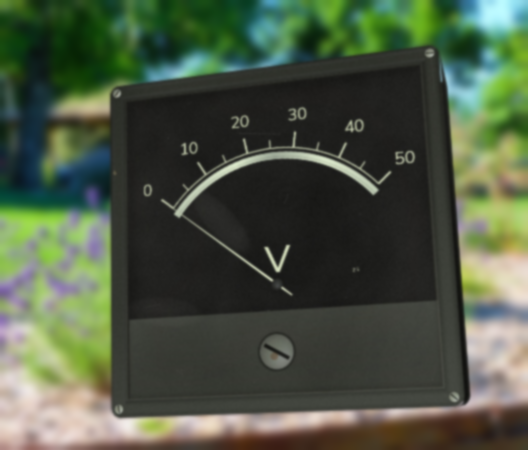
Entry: 0 V
